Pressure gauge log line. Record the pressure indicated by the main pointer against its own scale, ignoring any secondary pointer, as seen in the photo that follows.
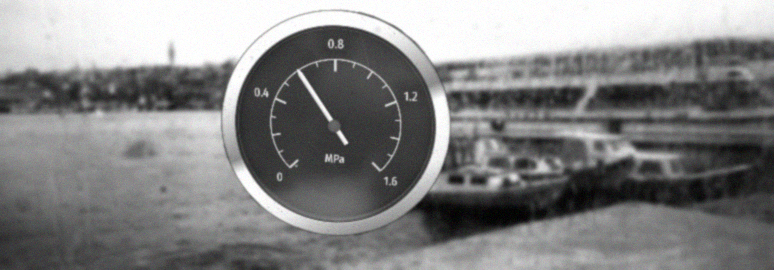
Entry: 0.6 MPa
